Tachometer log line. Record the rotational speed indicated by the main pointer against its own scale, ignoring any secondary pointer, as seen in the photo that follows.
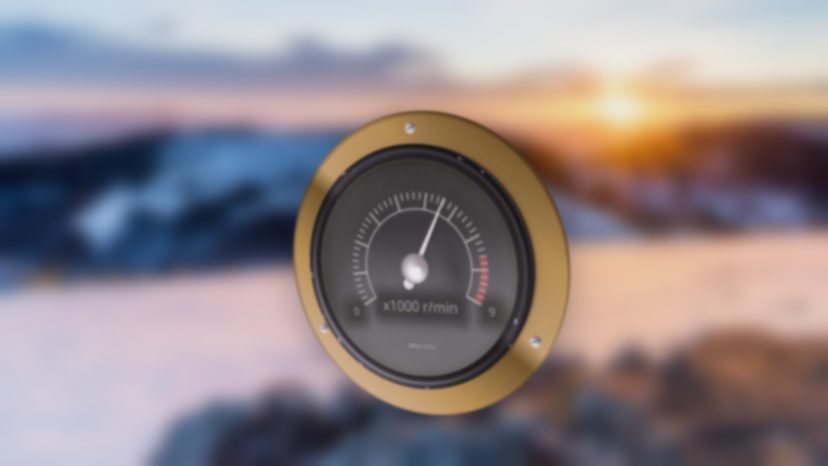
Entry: 5600 rpm
